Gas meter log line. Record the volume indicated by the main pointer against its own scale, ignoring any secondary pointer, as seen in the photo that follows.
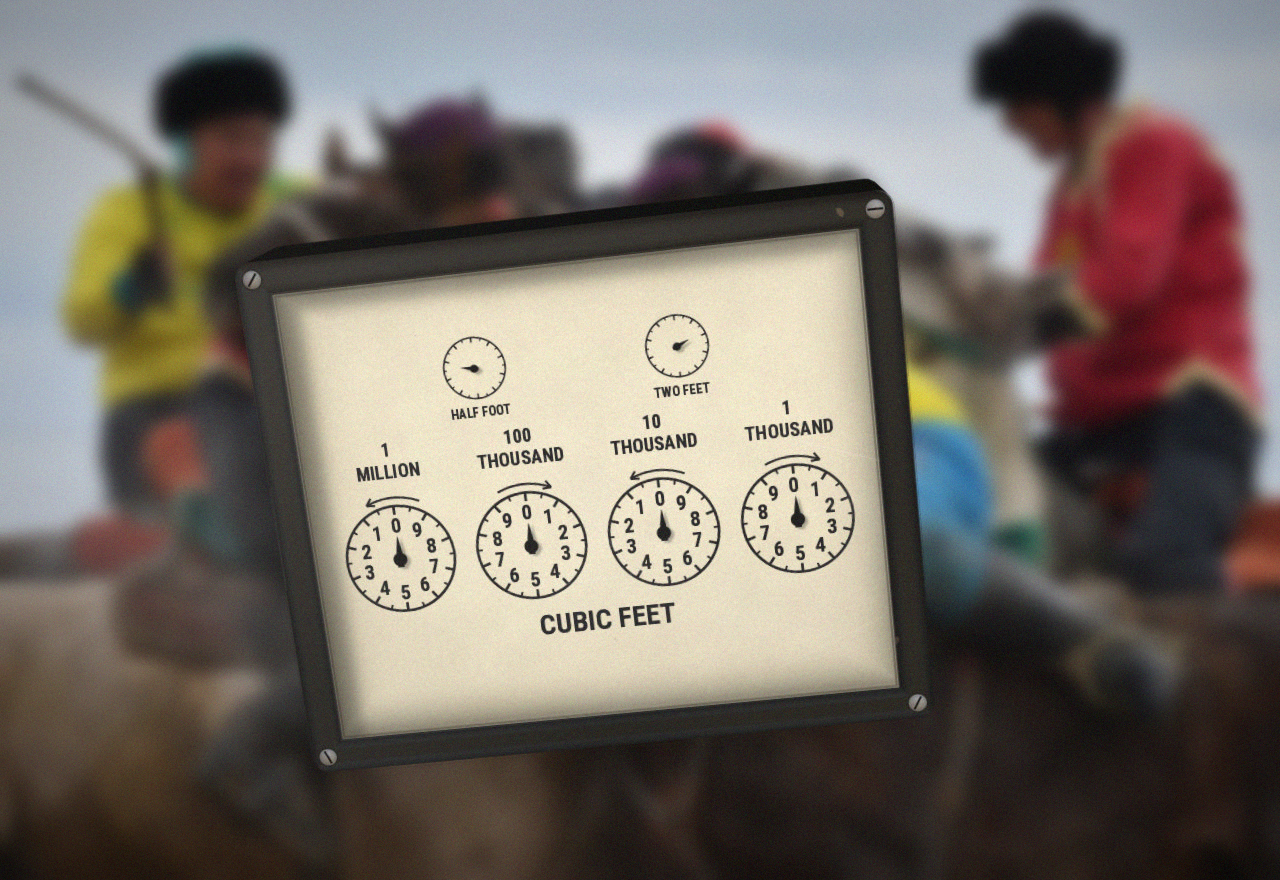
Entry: 0 ft³
